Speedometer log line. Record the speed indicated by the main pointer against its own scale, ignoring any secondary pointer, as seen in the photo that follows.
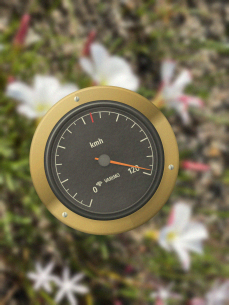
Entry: 117.5 km/h
